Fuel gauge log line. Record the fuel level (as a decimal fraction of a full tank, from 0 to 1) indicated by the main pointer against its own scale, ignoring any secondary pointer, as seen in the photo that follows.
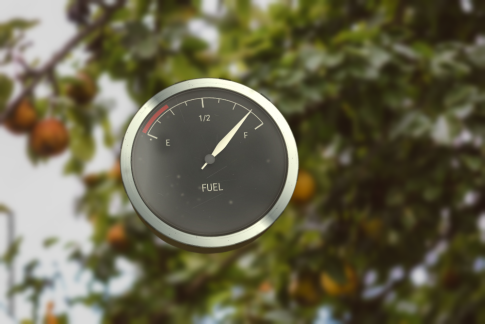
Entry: 0.875
